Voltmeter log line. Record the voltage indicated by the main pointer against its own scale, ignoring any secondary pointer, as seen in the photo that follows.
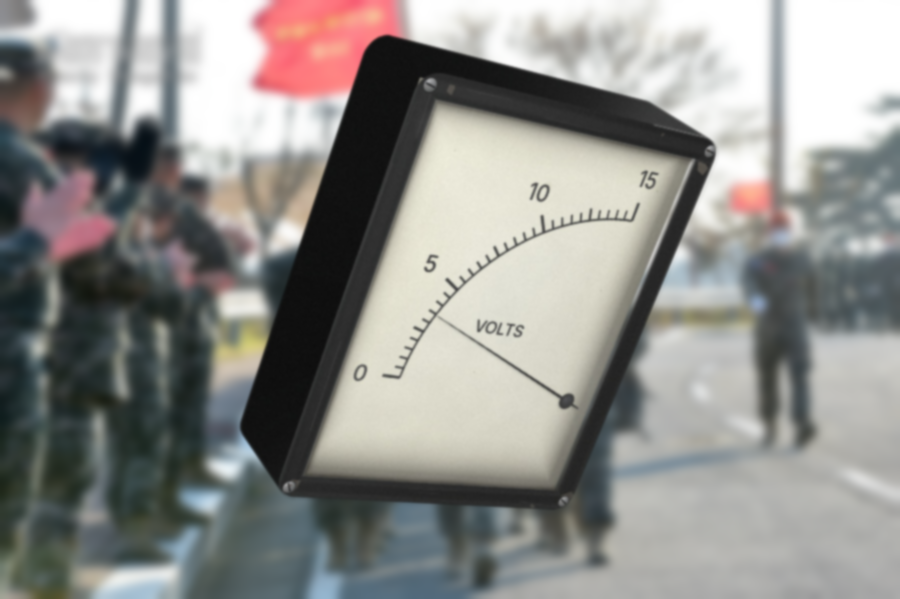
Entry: 3.5 V
